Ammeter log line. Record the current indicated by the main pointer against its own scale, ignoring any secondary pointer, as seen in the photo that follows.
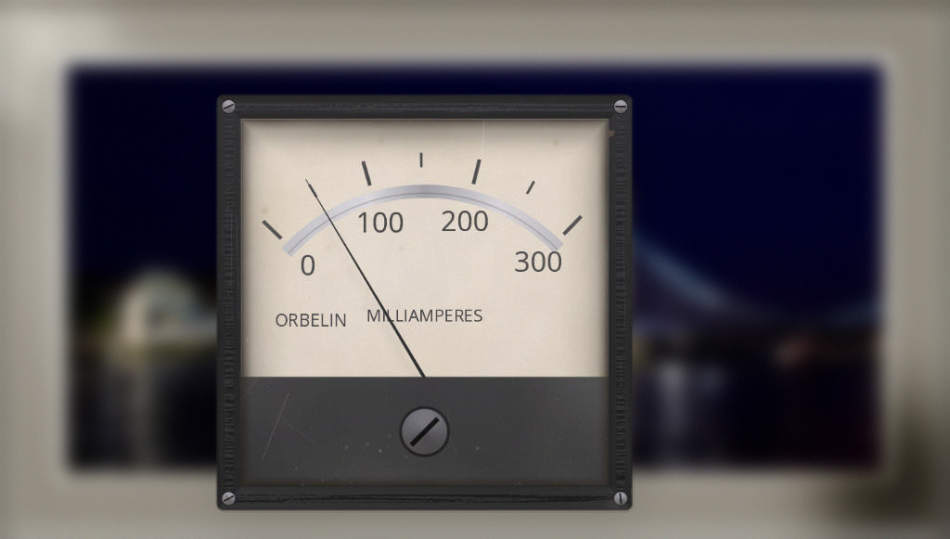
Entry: 50 mA
